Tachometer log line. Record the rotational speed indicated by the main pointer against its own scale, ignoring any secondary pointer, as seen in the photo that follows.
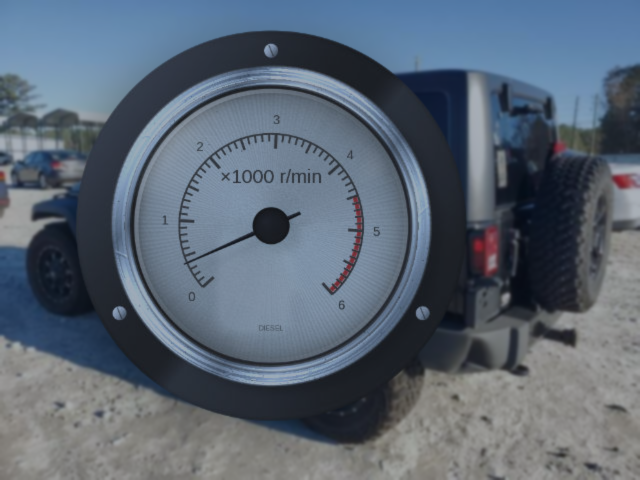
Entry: 400 rpm
